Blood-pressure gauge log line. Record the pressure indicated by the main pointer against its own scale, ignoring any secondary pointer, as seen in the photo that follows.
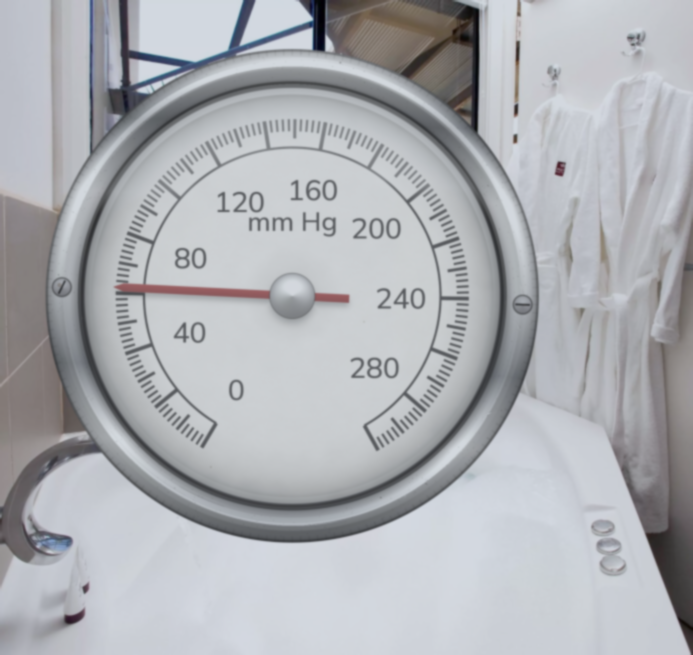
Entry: 62 mmHg
